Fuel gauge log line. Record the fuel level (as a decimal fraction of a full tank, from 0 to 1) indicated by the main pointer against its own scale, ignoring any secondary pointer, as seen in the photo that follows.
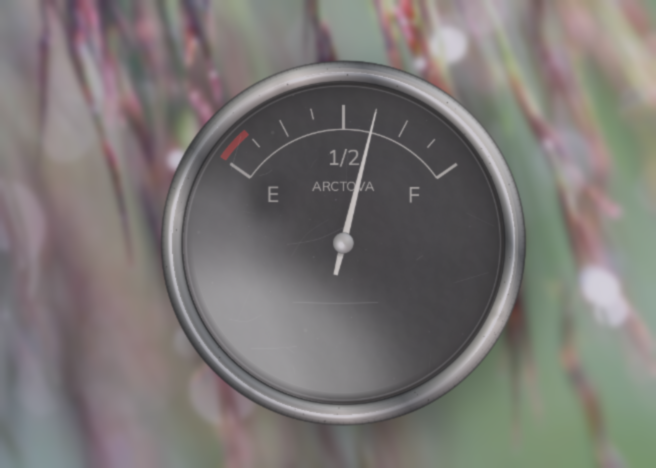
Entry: 0.625
